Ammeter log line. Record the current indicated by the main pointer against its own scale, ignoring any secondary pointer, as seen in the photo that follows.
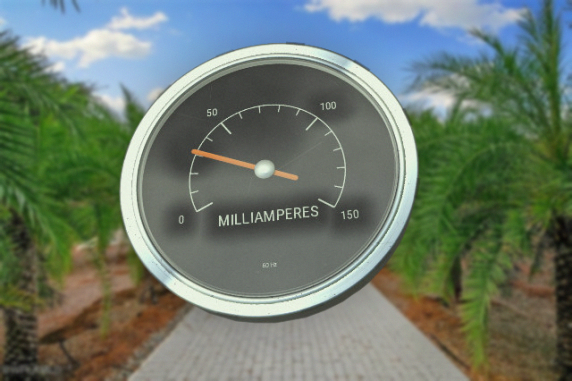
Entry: 30 mA
